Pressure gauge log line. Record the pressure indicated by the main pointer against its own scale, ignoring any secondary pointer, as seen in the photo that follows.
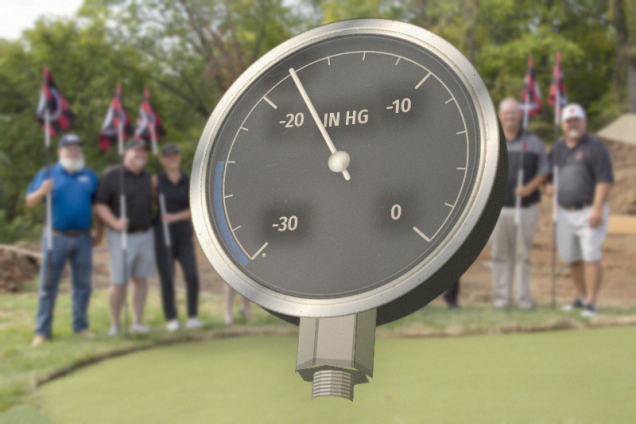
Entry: -18 inHg
